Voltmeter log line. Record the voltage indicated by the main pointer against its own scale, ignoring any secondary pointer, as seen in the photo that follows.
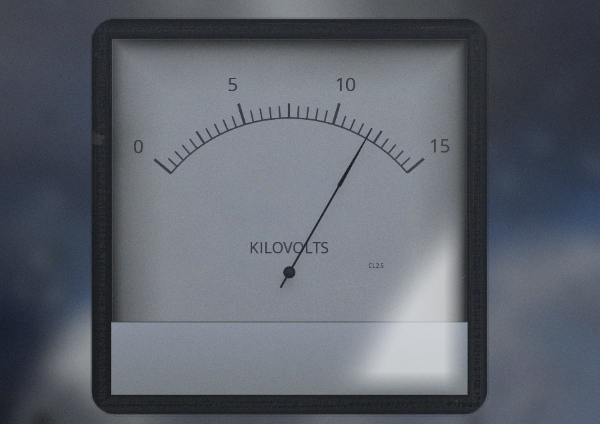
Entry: 12 kV
